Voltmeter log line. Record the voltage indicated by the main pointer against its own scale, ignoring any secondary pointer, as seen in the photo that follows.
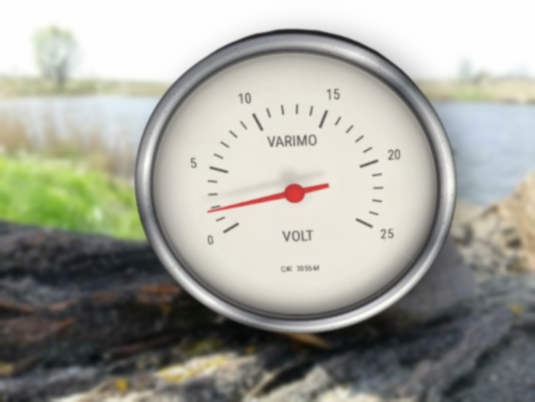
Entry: 2 V
